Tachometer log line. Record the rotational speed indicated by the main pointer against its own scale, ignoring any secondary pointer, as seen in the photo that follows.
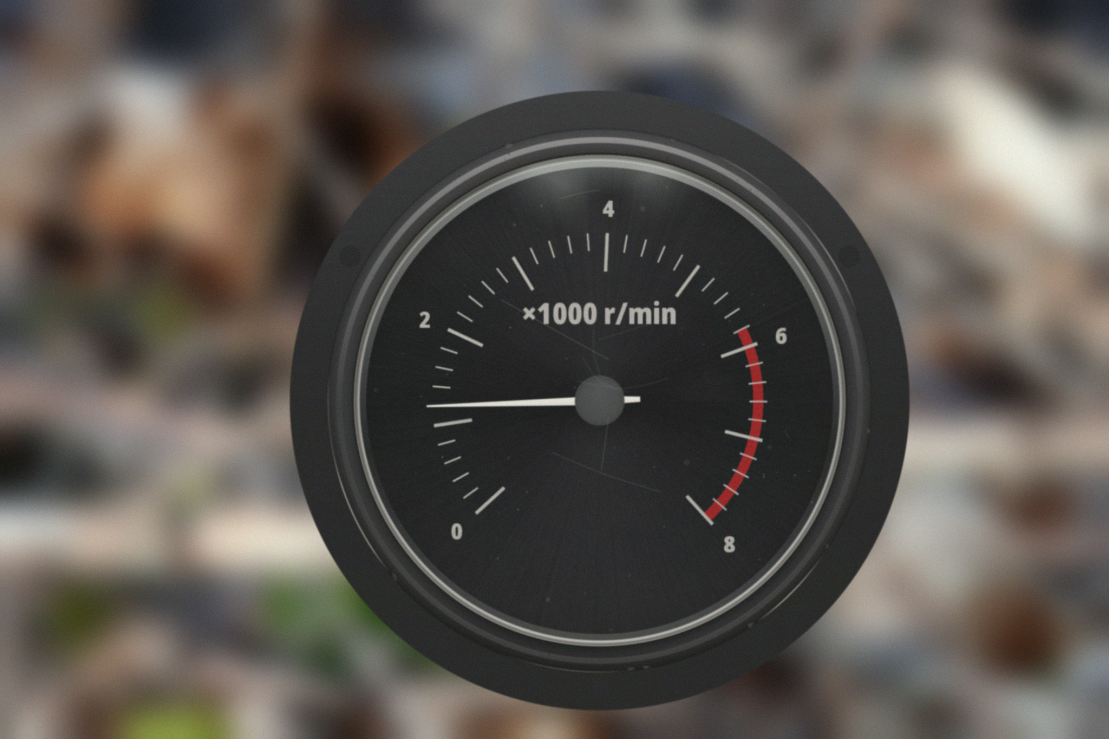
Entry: 1200 rpm
